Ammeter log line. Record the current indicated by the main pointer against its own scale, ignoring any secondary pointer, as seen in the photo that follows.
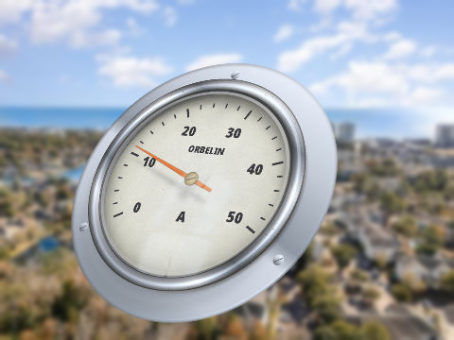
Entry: 11 A
